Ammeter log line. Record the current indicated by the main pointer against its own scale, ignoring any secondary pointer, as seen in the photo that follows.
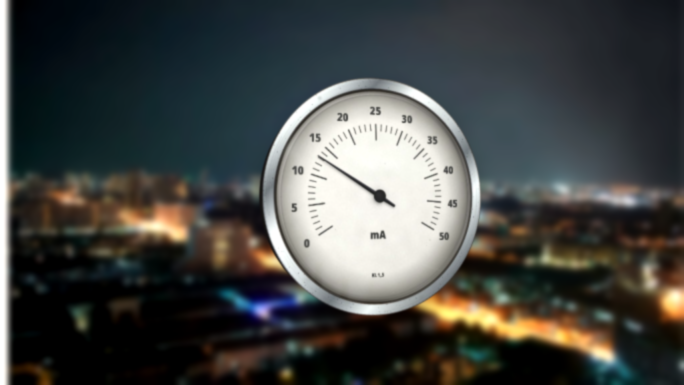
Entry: 13 mA
